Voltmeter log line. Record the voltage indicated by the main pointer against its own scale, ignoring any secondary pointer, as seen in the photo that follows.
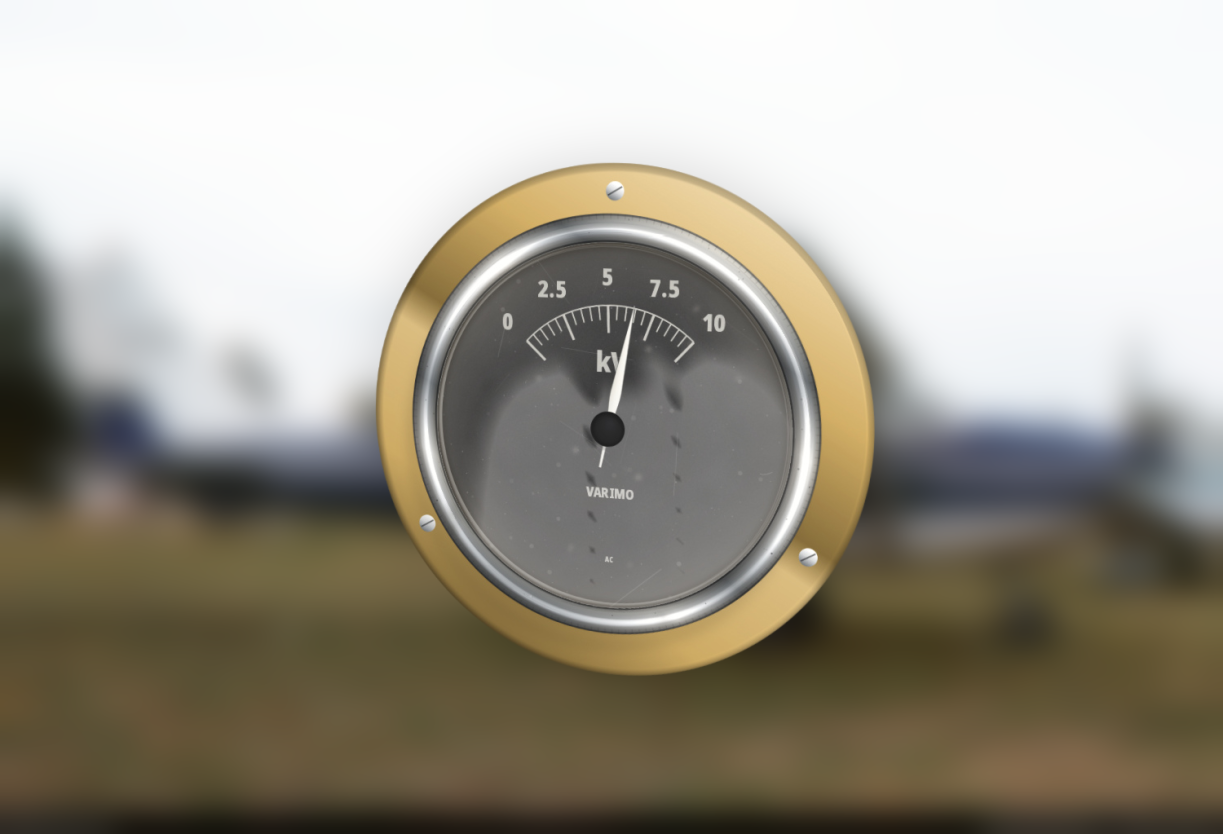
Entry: 6.5 kV
